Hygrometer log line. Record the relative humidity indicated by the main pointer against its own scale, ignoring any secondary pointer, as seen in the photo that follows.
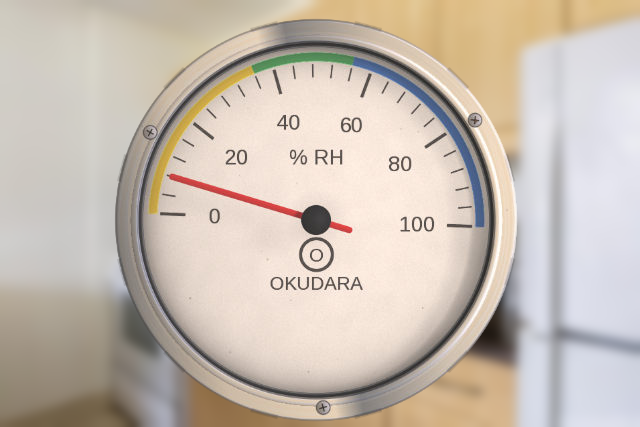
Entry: 8 %
